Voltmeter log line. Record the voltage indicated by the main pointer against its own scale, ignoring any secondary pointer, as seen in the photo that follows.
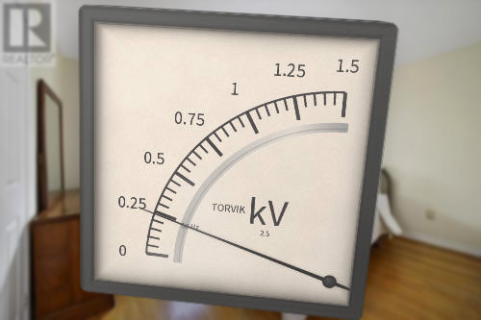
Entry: 0.25 kV
